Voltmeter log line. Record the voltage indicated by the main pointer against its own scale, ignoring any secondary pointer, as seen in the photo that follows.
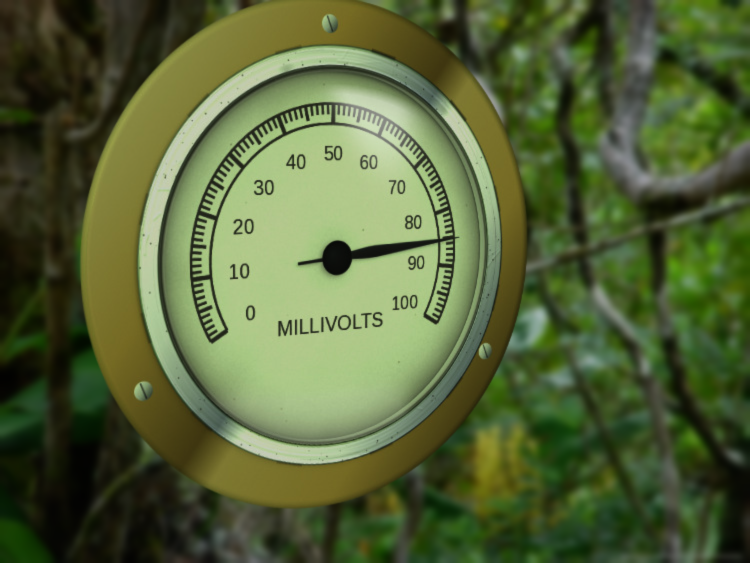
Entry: 85 mV
